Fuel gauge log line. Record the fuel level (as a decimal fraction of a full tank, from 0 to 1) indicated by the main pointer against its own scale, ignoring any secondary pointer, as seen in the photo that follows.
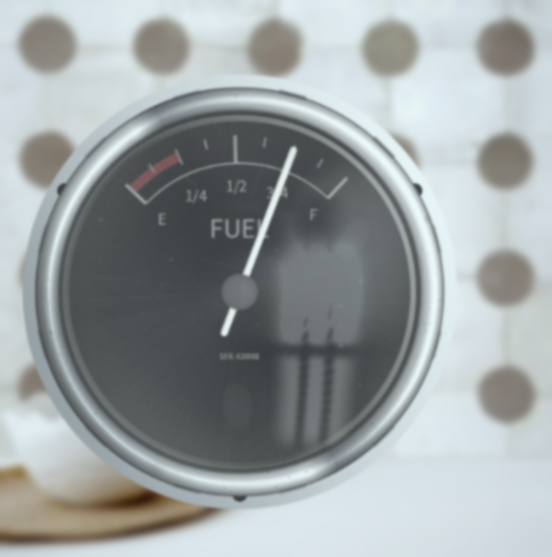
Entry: 0.75
